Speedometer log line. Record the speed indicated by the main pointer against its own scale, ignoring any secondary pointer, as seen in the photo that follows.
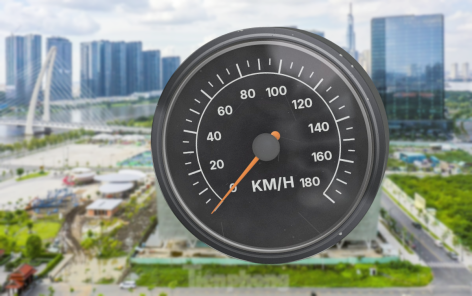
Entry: 0 km/h
